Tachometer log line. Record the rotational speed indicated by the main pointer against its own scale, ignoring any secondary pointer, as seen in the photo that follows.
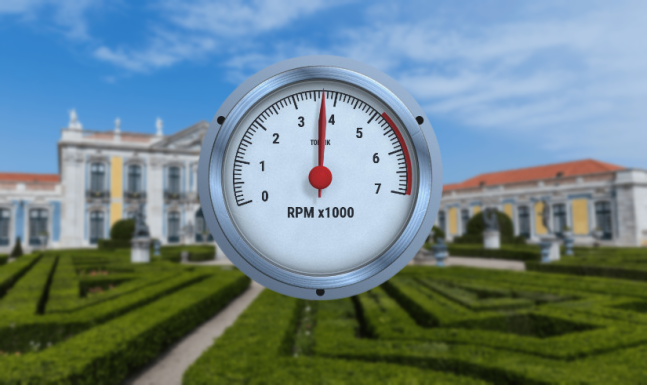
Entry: 3700 rpm
